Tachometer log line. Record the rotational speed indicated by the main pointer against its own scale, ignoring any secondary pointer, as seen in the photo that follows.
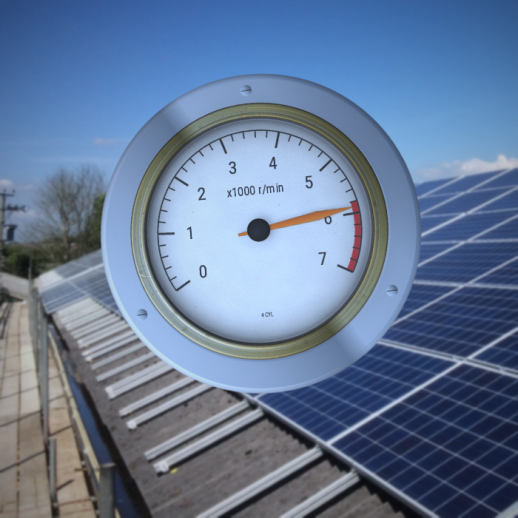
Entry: 5900 rpm
